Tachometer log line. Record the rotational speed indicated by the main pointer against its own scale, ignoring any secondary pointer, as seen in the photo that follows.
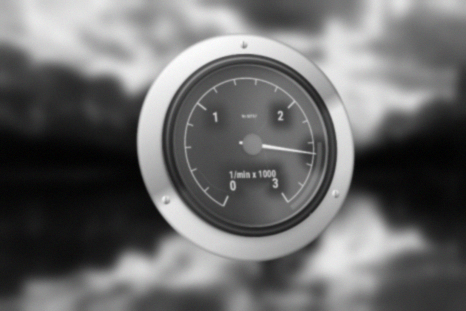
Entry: 2500 rpm
